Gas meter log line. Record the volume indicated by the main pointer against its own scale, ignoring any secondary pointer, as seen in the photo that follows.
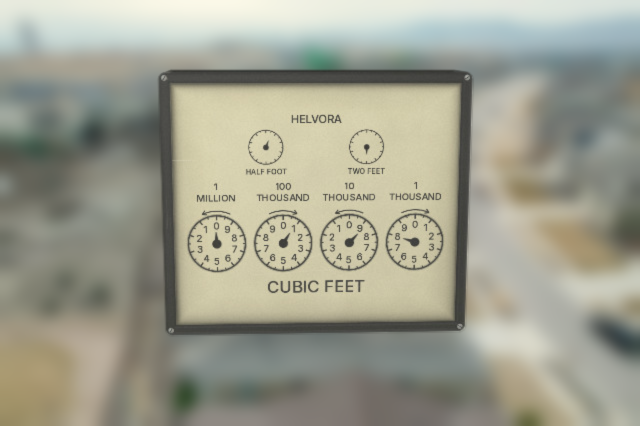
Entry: 8800 ft³
